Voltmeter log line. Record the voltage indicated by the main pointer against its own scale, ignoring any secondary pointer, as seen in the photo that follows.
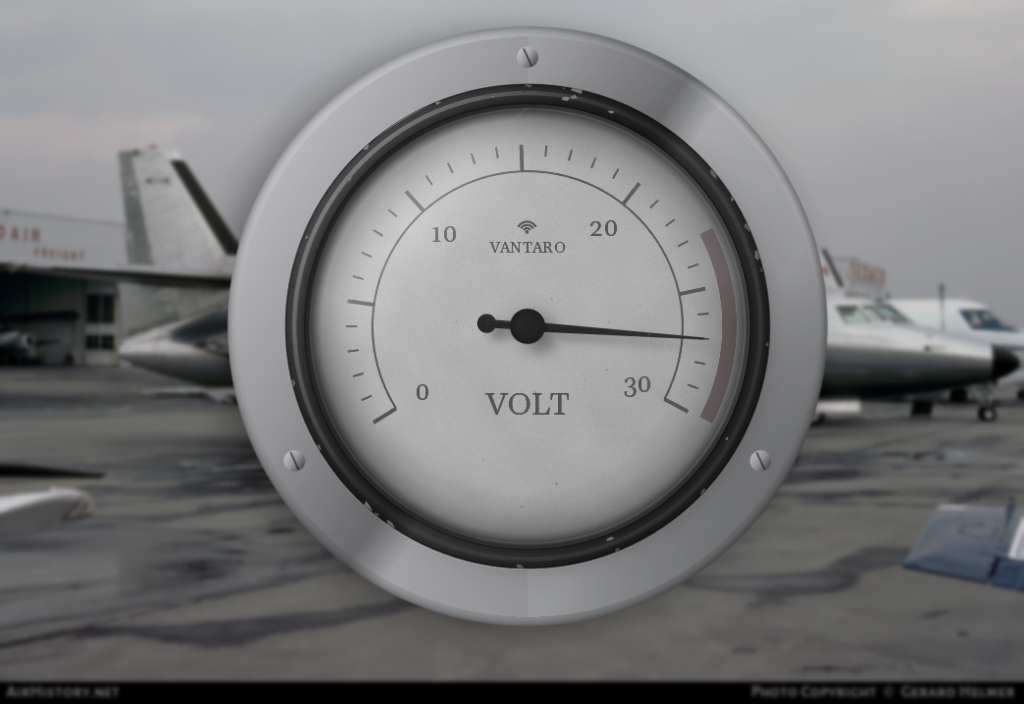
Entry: 27 V
